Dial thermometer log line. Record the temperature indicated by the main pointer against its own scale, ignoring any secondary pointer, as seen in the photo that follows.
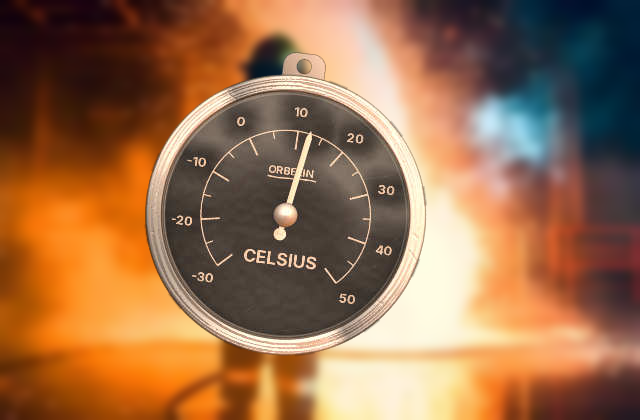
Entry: 12.5 °C
